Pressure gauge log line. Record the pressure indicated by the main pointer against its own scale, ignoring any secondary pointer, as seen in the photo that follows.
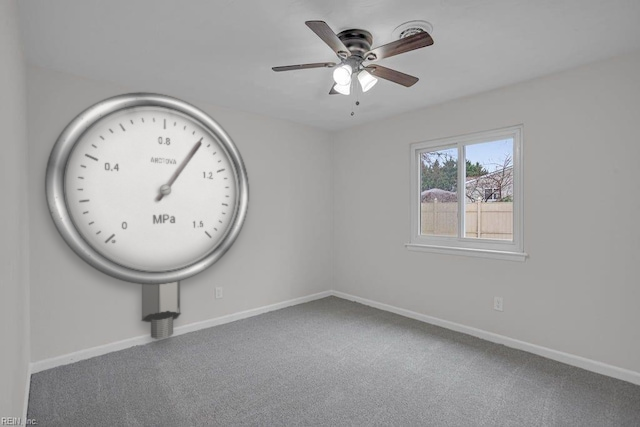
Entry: 1 MPa
